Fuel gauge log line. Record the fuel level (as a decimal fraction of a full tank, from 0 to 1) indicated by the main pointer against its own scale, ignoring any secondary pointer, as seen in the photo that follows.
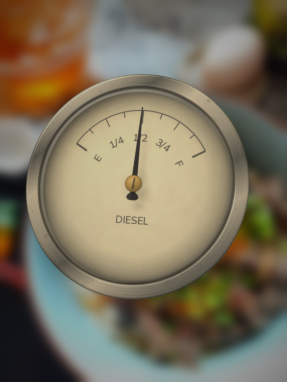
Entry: 0.5
